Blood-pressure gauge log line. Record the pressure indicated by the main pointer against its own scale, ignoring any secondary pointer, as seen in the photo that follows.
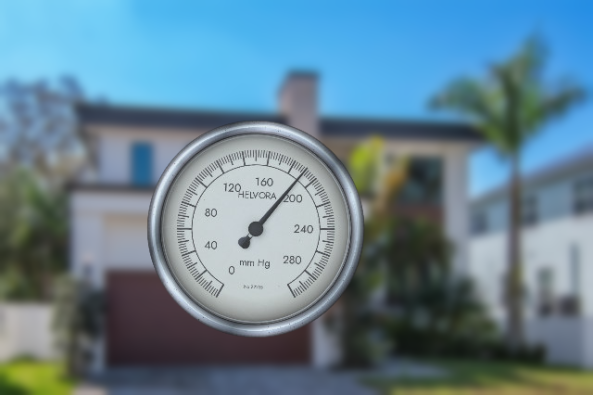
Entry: 190 mmHg
